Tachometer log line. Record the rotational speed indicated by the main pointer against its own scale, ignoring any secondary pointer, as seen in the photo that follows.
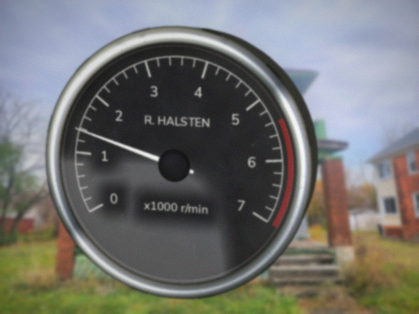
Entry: 1400 rpm
